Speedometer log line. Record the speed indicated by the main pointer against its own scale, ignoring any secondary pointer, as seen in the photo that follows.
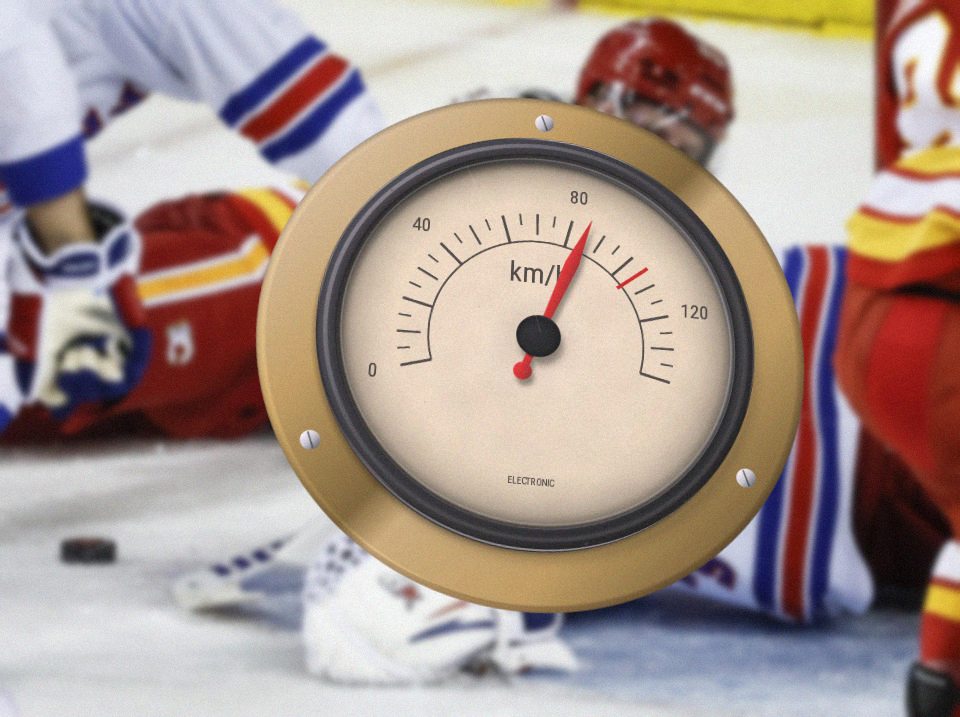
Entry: 85 km/h
